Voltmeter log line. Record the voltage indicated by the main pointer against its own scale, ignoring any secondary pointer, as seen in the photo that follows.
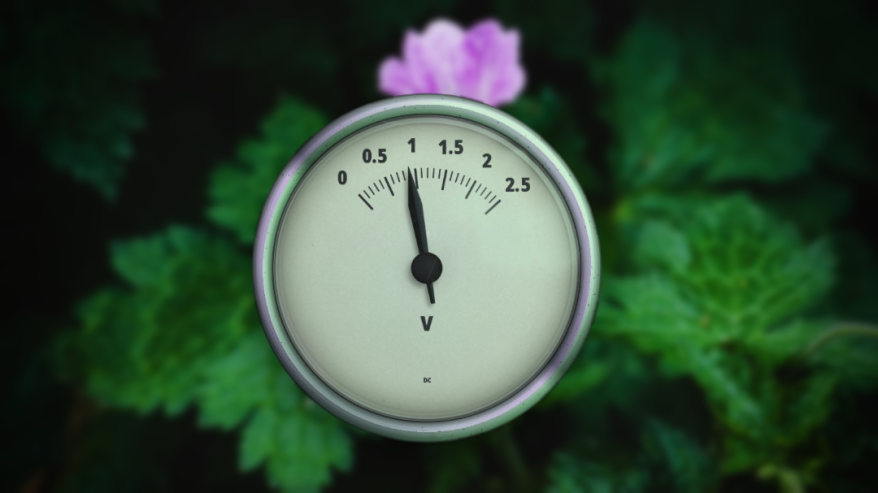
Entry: 0.9 V
